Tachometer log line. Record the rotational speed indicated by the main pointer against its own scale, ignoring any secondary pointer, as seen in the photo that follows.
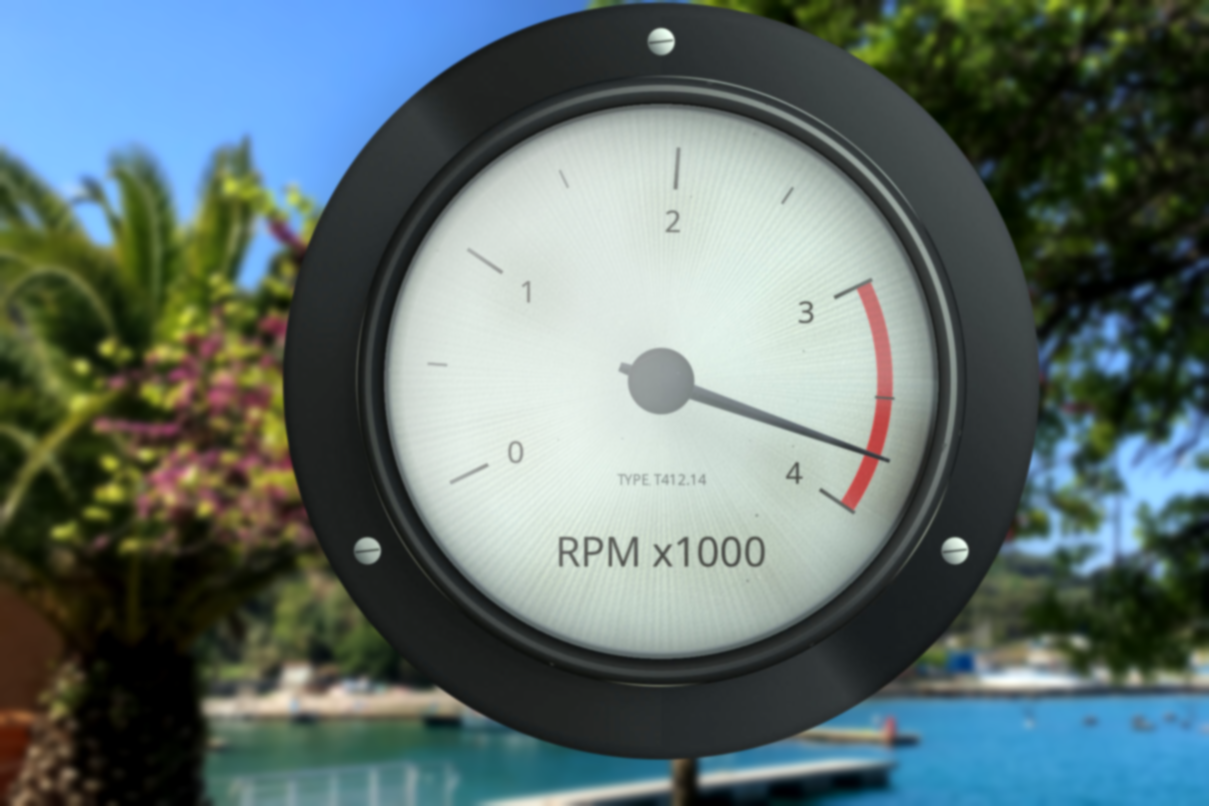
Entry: 3750 rpm
